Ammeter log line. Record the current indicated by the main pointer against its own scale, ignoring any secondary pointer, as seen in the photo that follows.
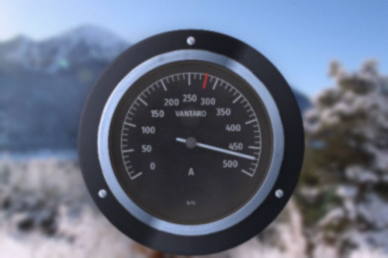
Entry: 470 A
